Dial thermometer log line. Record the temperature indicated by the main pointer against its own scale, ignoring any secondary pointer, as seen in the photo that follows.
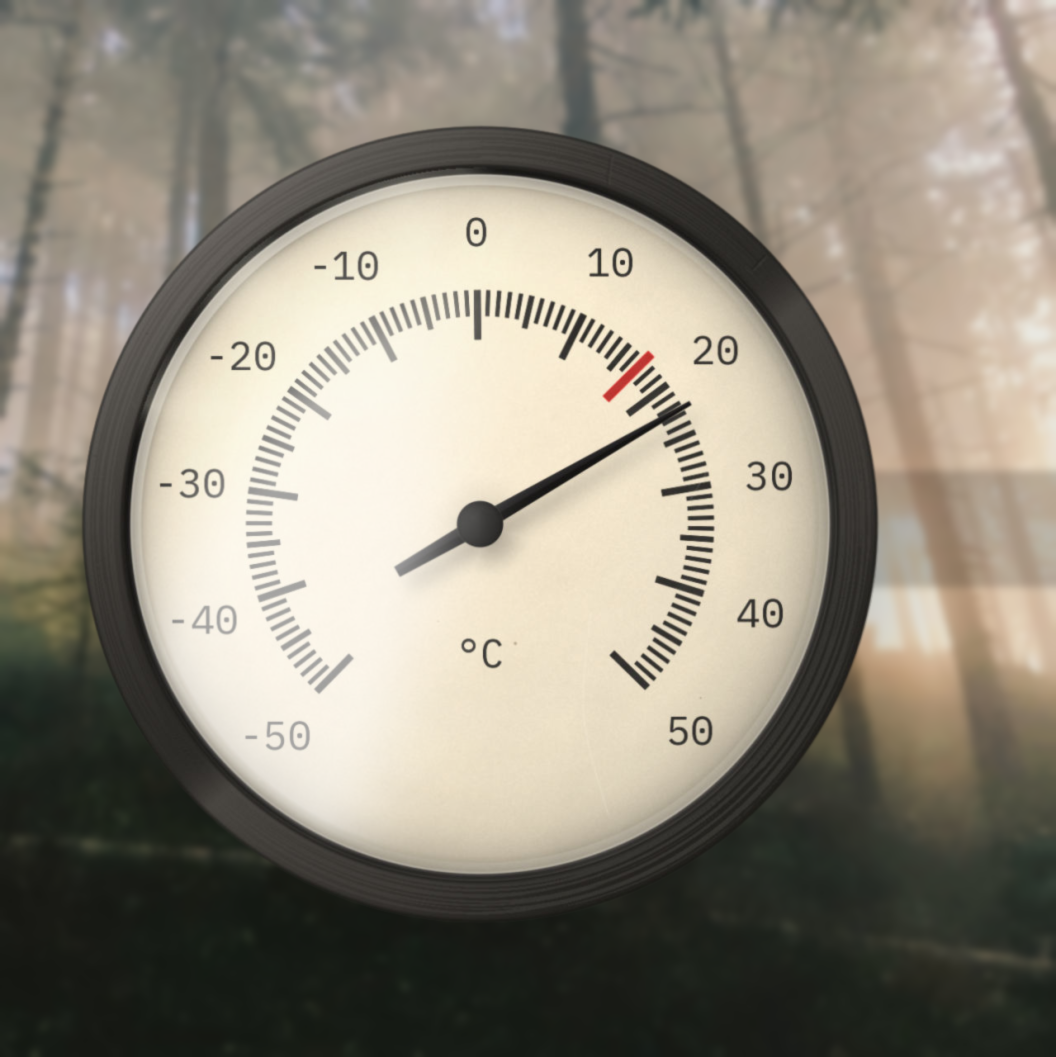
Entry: 22.5 °C
